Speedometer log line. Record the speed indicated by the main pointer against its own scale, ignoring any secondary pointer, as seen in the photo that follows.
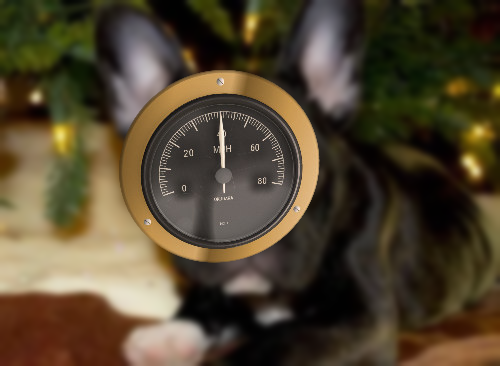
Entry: 40 mph
